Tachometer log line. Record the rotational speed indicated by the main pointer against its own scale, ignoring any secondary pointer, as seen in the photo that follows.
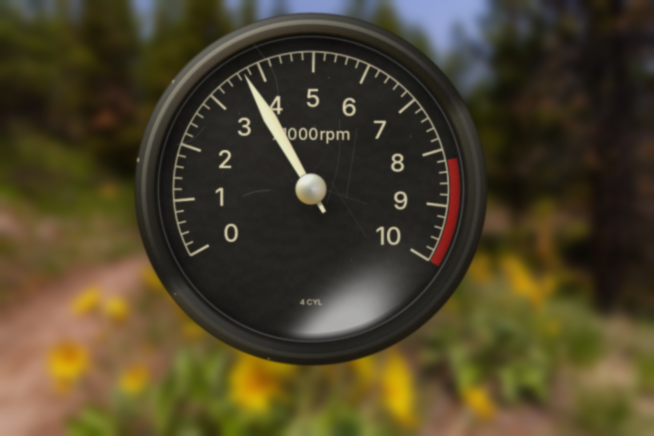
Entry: 3700 rpm
